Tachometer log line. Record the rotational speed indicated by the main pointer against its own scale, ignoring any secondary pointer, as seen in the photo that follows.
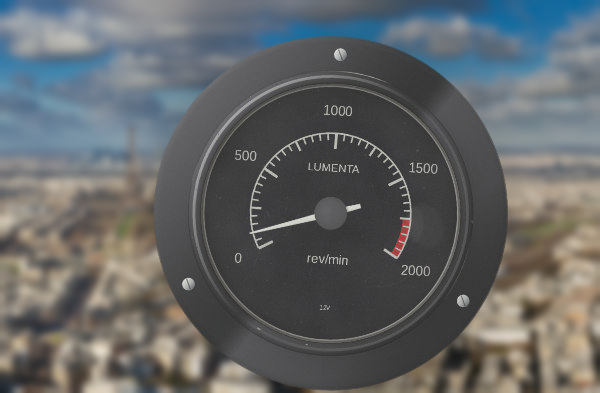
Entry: 100 rpm
